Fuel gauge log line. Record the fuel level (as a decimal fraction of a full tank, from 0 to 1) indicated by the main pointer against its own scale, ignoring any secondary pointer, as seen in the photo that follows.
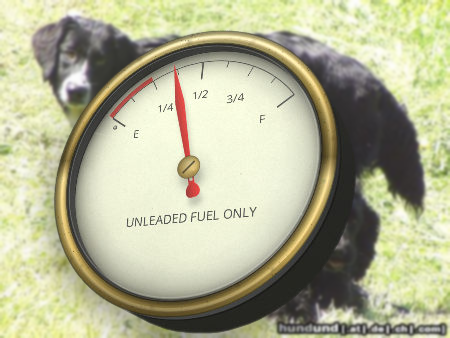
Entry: 0.375
